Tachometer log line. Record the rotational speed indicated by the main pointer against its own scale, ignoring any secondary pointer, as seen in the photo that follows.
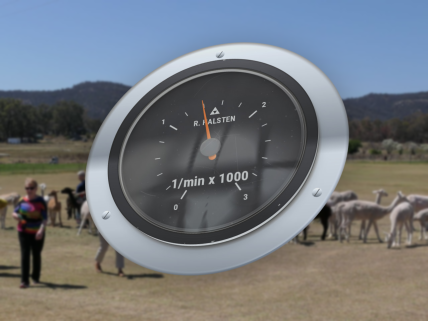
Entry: 1400 rpm
